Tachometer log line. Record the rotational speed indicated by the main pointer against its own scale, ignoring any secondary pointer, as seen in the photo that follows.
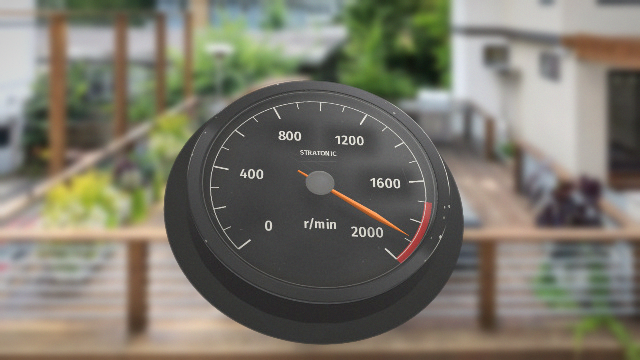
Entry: 1900 rpm
